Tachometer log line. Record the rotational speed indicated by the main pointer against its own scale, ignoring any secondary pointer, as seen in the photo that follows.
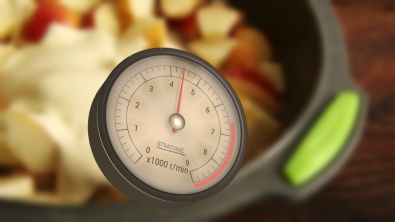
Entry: 4400 rpm
